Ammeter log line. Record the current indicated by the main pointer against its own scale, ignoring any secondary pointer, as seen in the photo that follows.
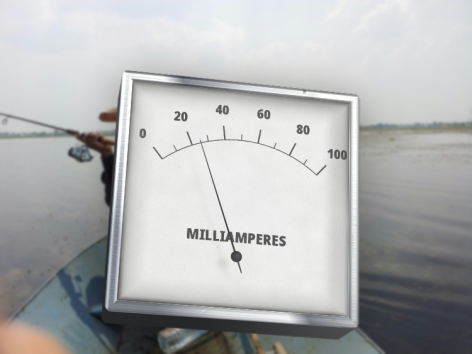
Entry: 25 mA
